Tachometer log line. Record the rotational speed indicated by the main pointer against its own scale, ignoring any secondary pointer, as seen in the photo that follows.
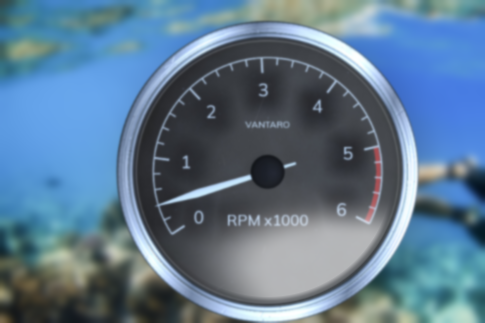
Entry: 400 rpm
